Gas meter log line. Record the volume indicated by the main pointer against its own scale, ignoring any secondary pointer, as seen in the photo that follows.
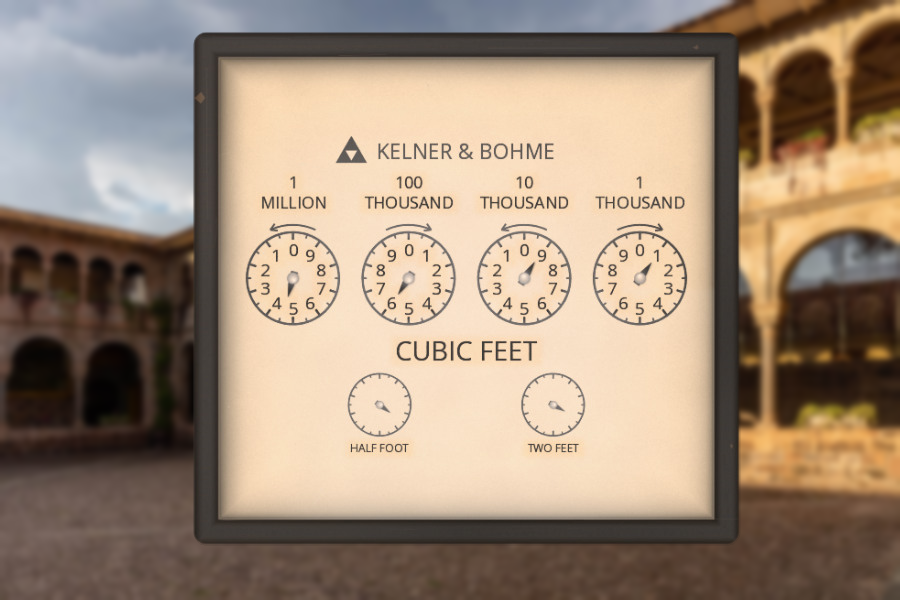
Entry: 459100 ft³
